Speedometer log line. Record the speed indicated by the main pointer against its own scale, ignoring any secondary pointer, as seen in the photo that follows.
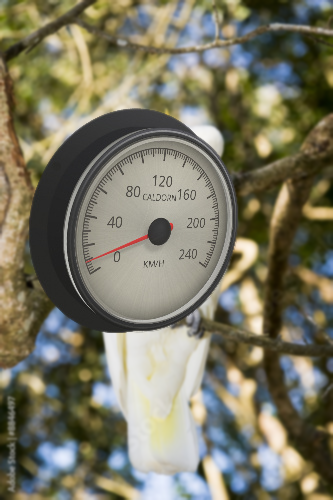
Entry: 10 km/h
